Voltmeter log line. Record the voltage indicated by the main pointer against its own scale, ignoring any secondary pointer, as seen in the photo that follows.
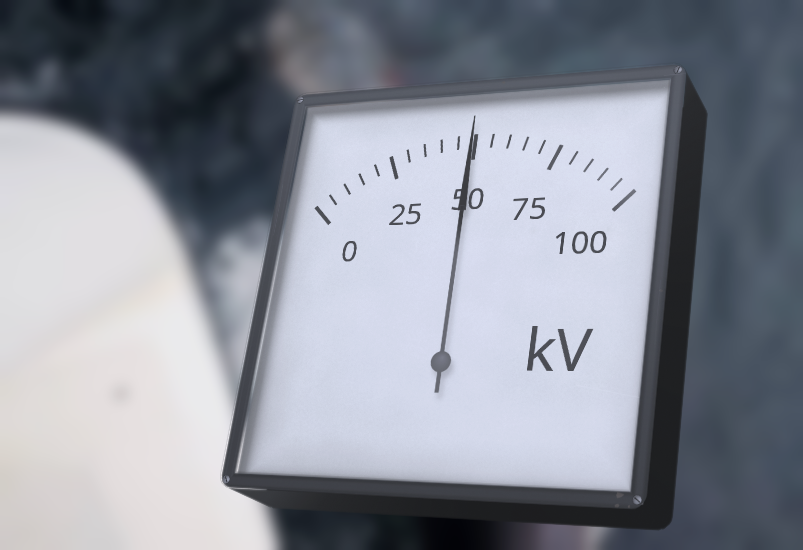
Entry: 50 kV
